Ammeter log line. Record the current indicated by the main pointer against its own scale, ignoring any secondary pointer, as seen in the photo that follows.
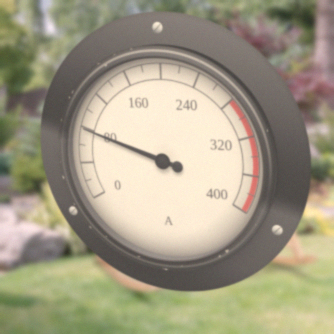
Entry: 80 A
